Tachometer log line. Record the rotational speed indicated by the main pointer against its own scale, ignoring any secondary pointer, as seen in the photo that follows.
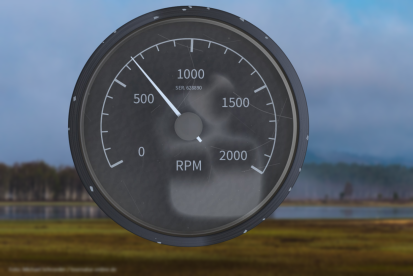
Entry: 650 rpm
